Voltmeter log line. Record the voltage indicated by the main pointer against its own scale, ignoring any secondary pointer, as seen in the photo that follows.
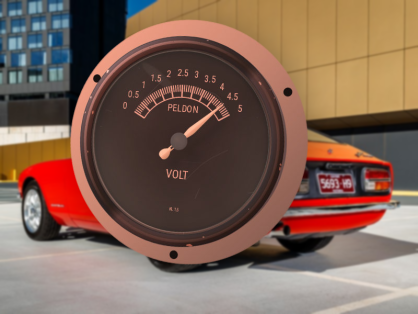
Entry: 4.5 V
